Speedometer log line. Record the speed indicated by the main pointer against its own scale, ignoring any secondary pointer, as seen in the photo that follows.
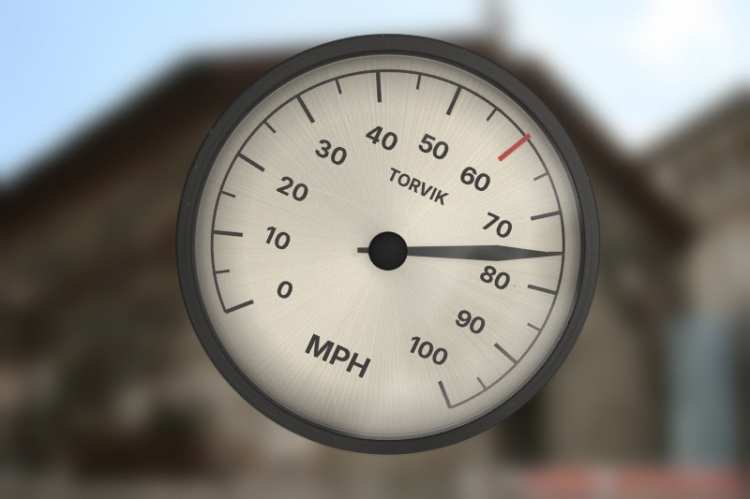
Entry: 75 mph
